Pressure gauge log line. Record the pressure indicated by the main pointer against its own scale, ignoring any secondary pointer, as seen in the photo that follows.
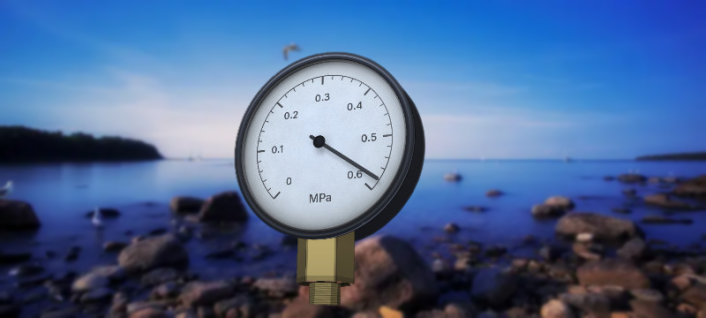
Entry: 0.58 MPa
